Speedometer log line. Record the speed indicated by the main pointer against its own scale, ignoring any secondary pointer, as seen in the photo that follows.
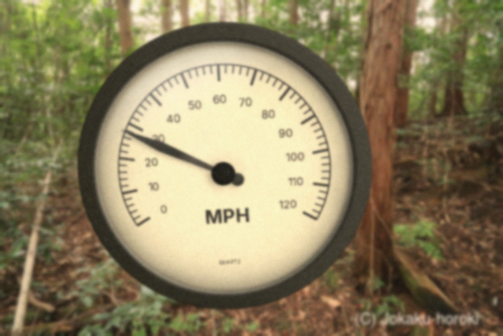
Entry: 28 mph
